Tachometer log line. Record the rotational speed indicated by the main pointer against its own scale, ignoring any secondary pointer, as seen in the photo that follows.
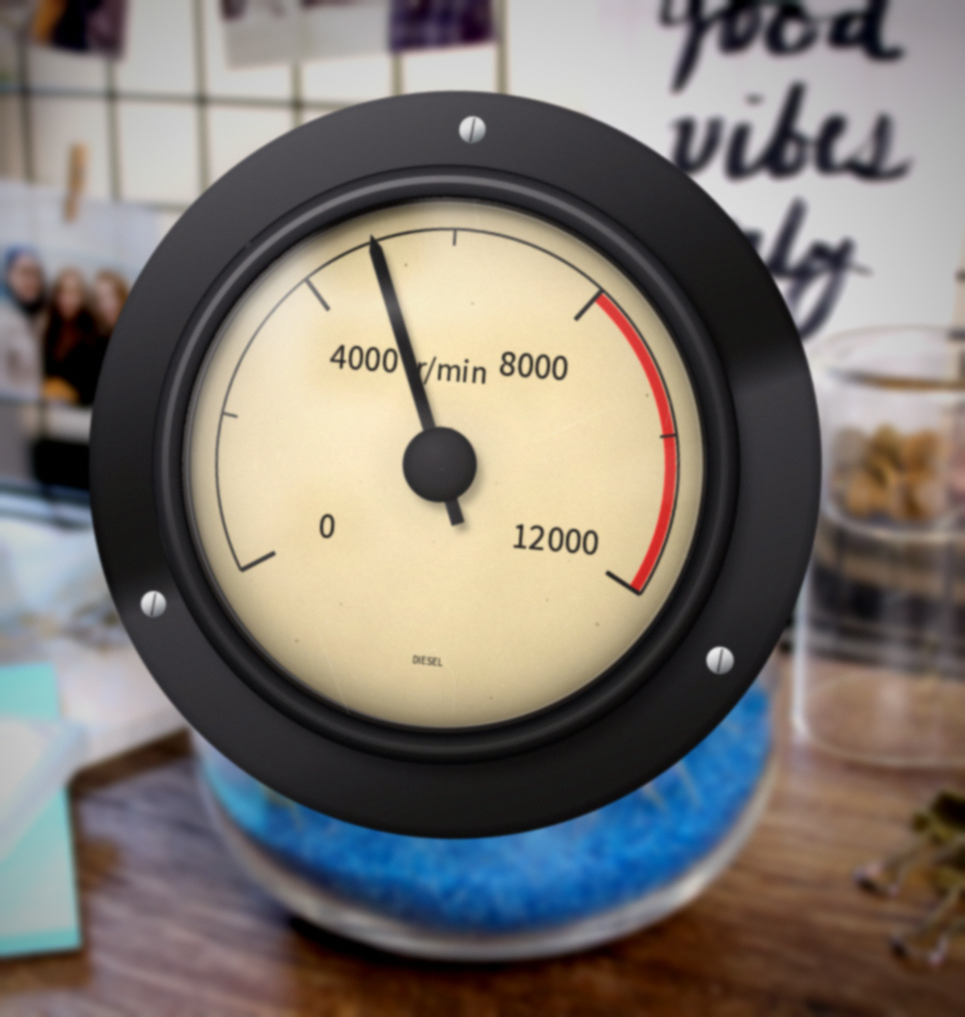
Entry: 5000 rpm
